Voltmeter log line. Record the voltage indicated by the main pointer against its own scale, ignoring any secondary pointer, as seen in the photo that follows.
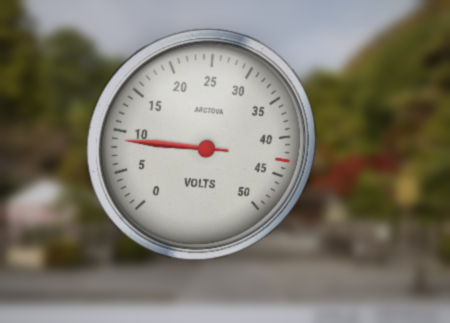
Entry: 9 V
